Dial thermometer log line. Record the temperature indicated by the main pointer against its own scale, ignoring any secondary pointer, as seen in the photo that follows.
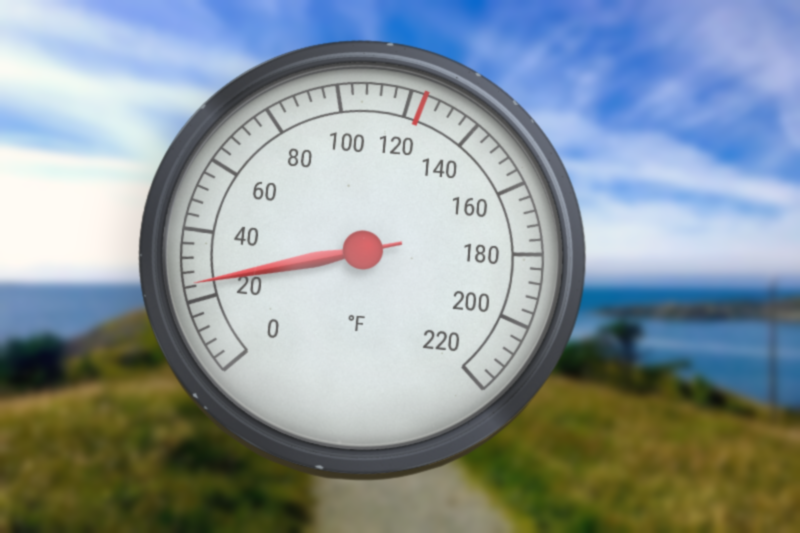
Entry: 24 °F
